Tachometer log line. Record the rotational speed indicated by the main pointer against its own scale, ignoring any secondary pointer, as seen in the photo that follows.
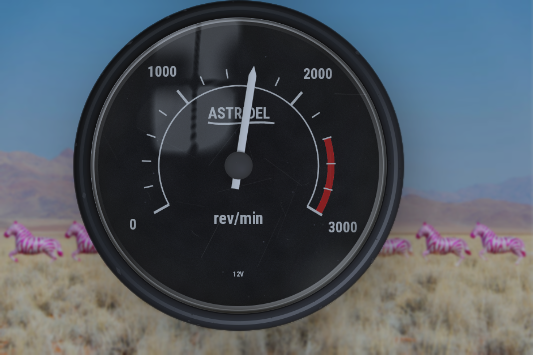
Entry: 1600 rpm
